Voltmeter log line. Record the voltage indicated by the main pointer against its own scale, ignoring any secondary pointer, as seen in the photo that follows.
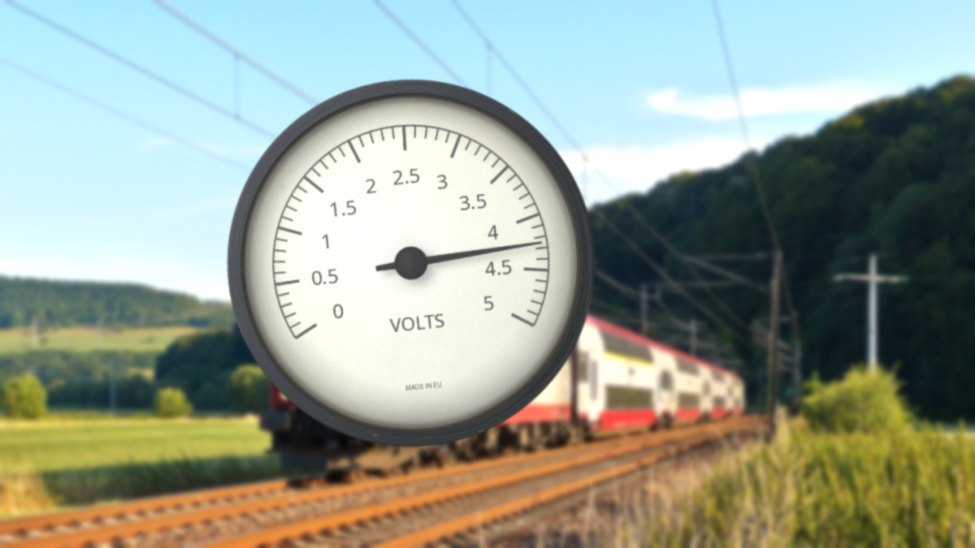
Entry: 4.25 V
